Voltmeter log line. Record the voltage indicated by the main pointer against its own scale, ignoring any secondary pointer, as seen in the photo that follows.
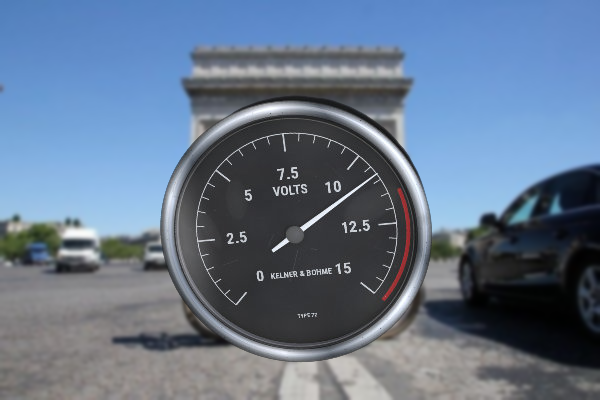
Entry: 10.75 V
